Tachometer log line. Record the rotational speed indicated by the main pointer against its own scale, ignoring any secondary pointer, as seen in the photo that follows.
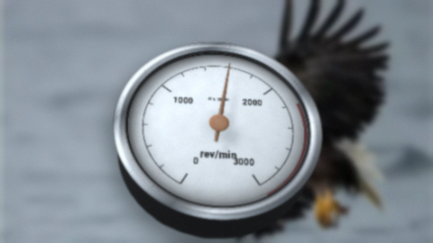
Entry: 1600 rpm
